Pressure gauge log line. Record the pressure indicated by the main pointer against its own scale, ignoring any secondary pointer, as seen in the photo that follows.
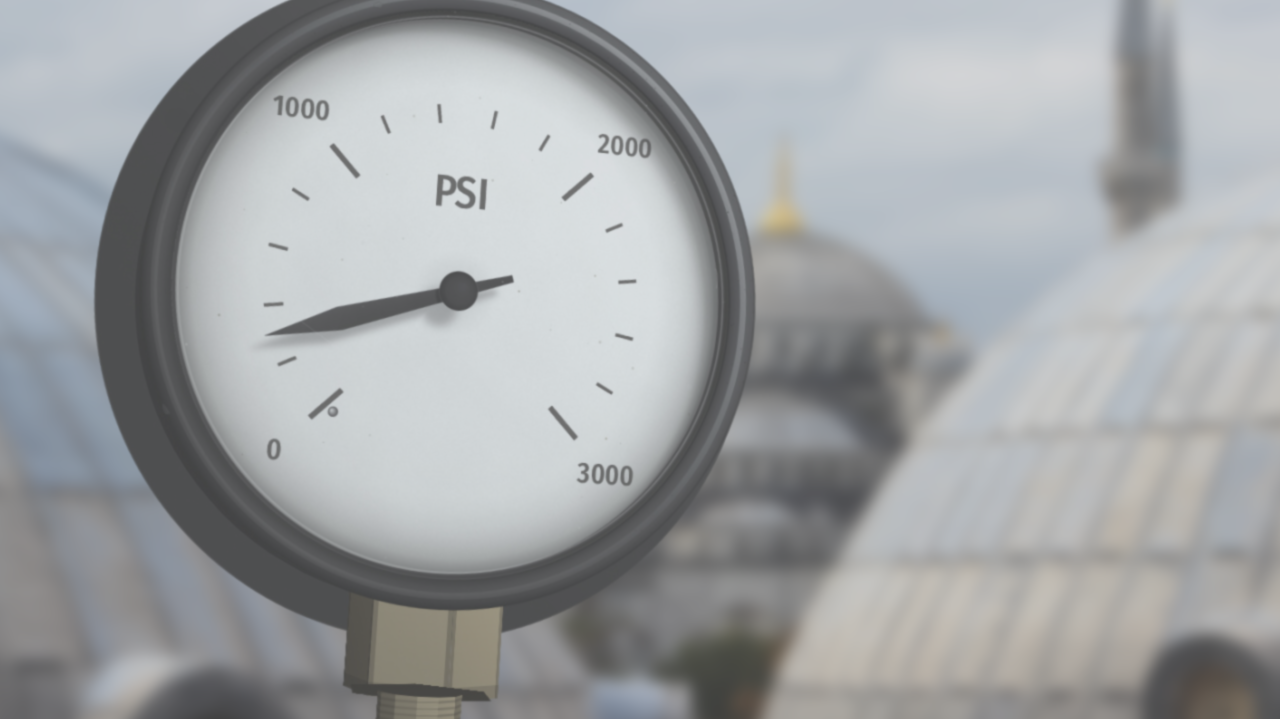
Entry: 300 psi
